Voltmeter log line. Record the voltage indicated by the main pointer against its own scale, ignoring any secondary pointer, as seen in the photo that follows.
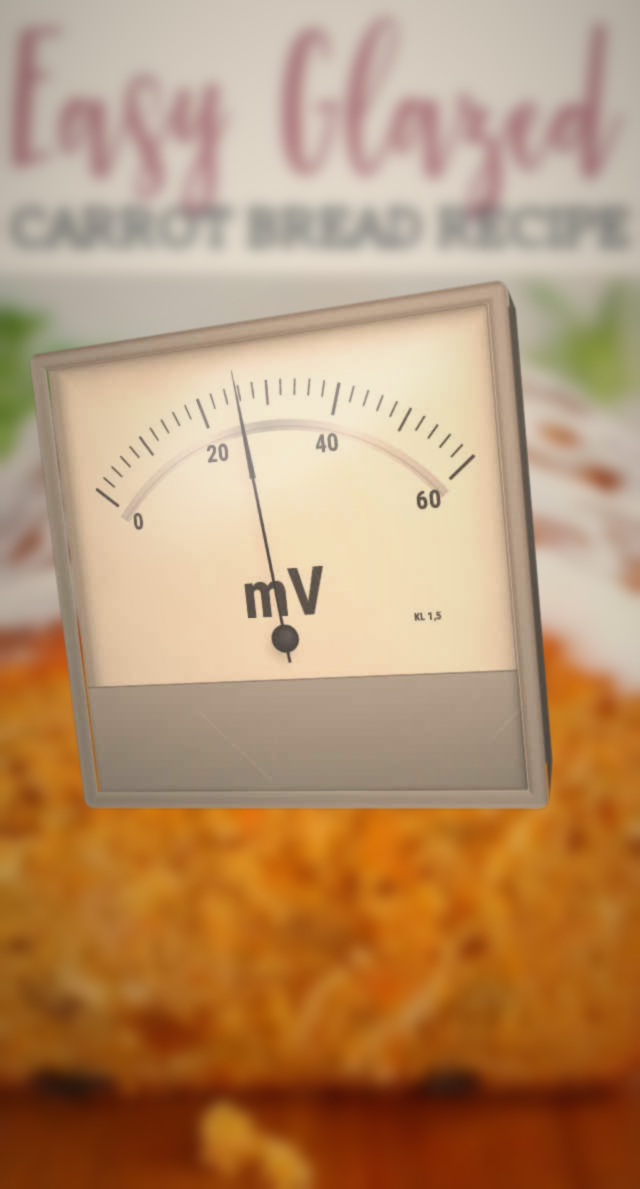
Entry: 26 mV
